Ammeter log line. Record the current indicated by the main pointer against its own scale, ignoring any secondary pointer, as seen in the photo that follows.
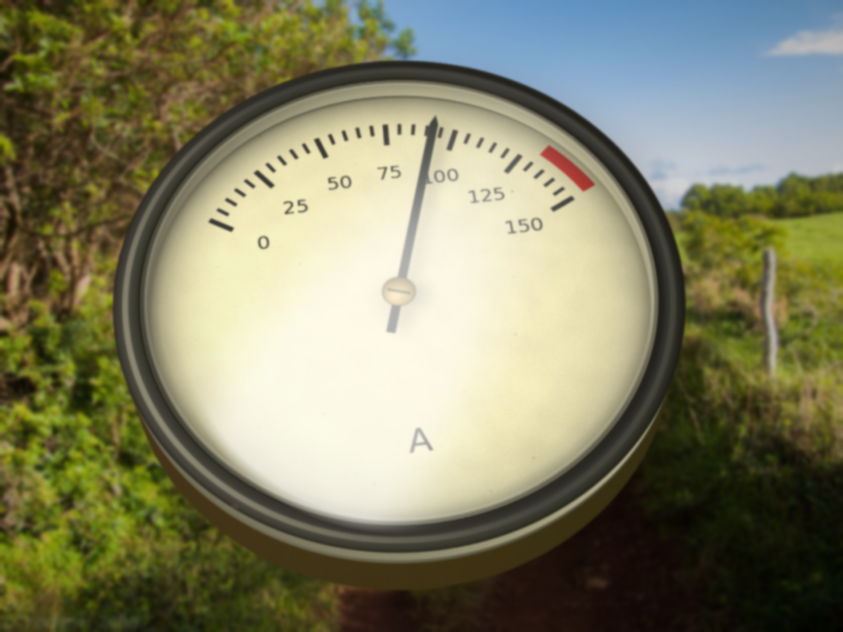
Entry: 92.5 A
